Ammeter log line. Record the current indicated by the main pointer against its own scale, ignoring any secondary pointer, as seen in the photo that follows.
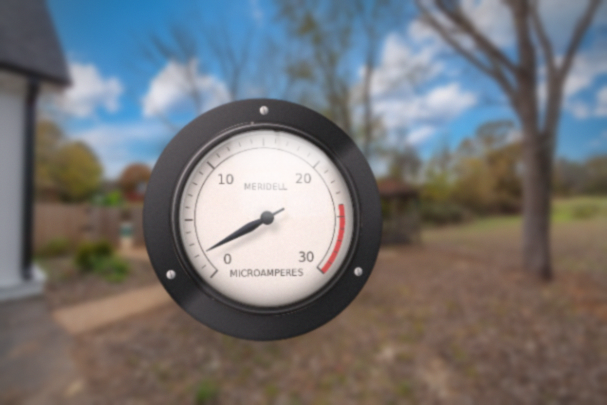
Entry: 2 µA
